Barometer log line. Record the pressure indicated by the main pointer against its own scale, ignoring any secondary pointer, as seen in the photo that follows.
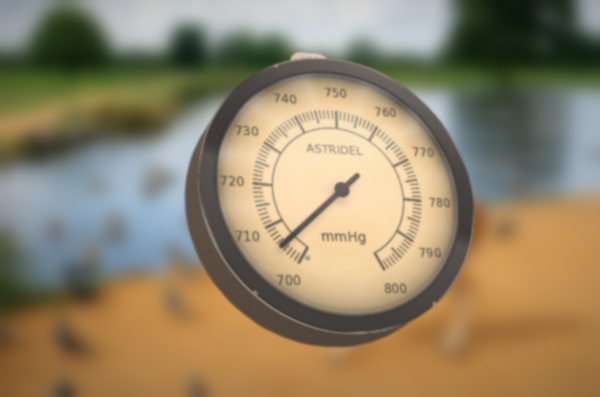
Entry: 705 mmHg
